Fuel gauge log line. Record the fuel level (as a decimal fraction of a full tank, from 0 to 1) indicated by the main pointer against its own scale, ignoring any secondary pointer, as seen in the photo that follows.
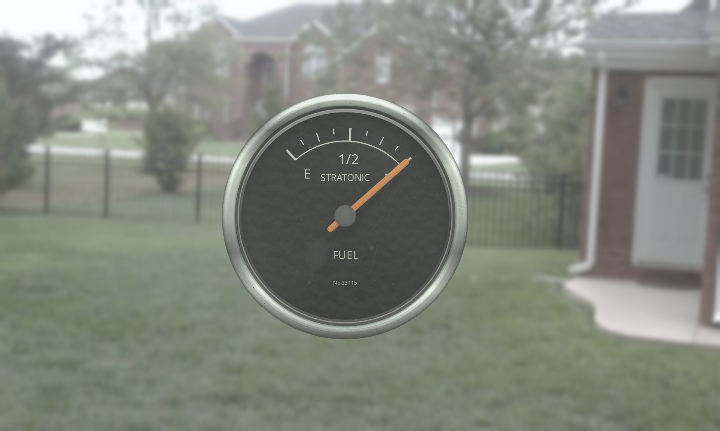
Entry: 1
